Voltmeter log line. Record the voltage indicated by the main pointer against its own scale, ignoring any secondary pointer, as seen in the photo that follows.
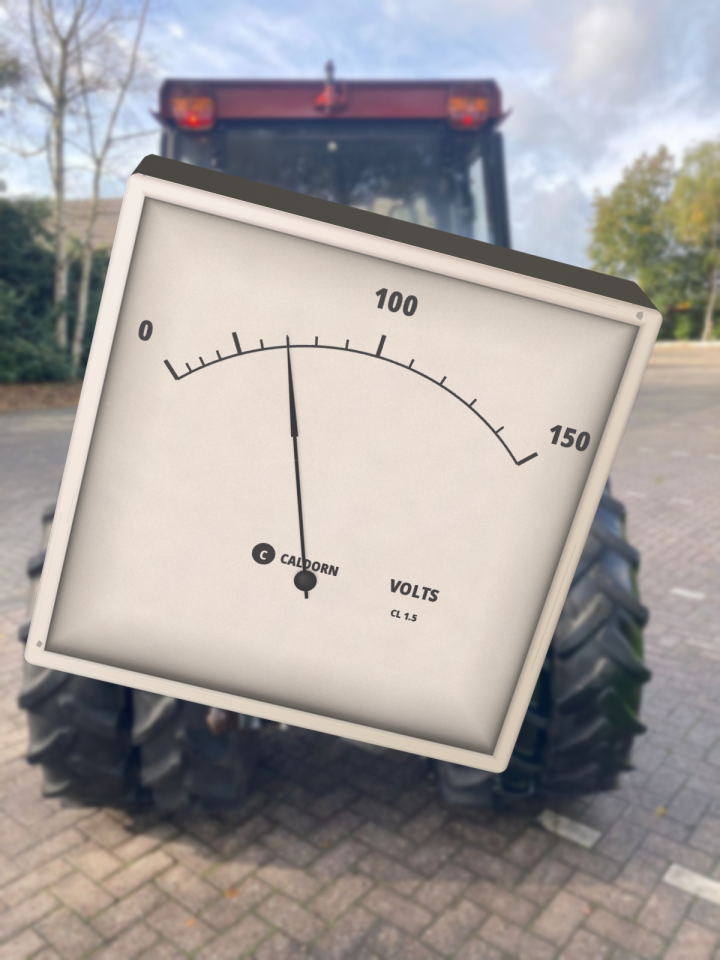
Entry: 70 V
